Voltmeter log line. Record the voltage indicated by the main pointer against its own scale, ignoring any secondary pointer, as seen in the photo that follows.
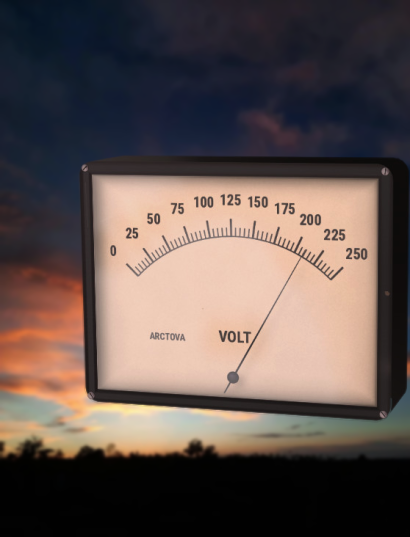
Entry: 210 V
